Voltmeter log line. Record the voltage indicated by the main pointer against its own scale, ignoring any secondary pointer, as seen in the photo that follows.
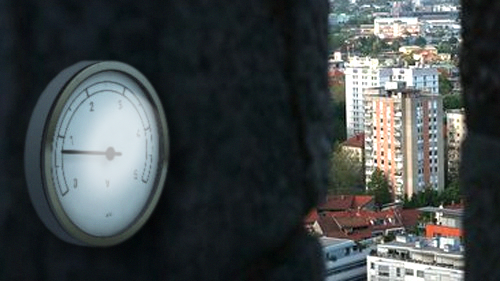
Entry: 0.75 V
